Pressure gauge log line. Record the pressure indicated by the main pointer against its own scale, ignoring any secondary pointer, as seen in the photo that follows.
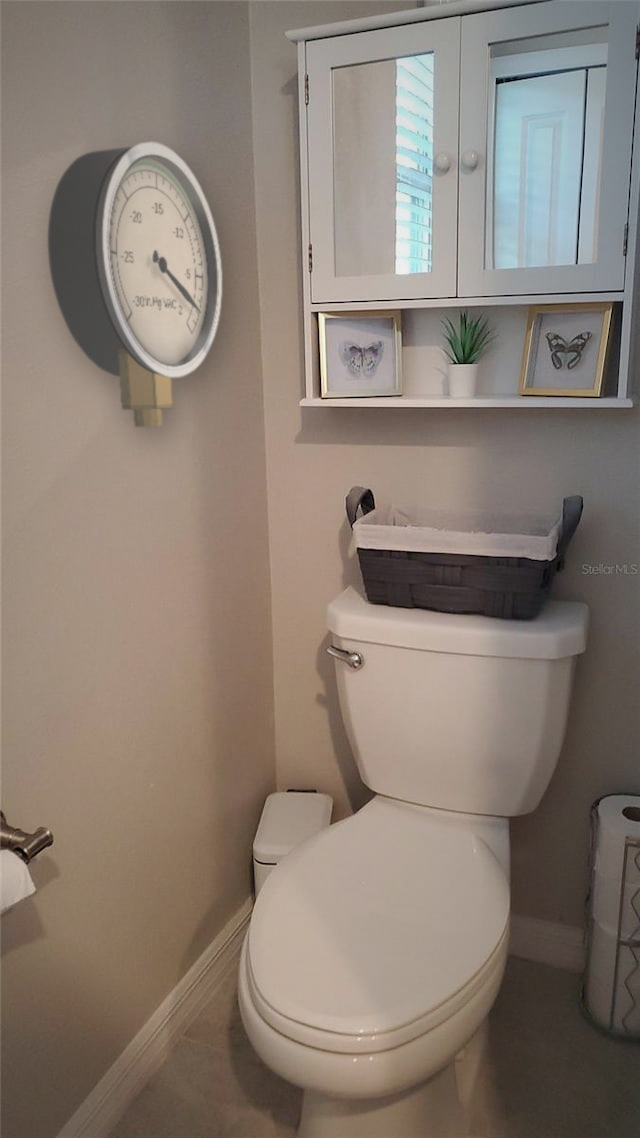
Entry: -2 inHg
